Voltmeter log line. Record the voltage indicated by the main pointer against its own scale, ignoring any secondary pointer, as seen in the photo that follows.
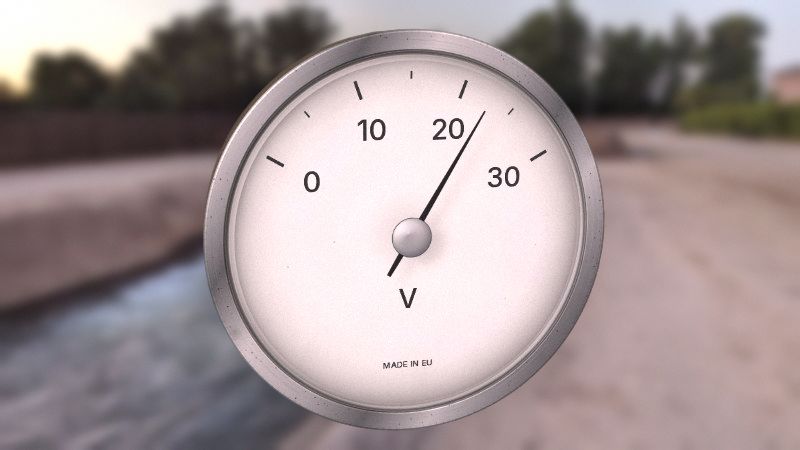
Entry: 22.5 V
